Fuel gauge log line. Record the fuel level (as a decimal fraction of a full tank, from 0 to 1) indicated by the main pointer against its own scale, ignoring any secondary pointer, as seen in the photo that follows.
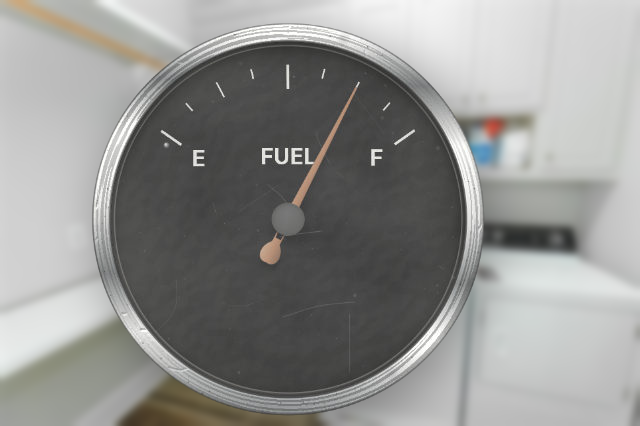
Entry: 0.75
